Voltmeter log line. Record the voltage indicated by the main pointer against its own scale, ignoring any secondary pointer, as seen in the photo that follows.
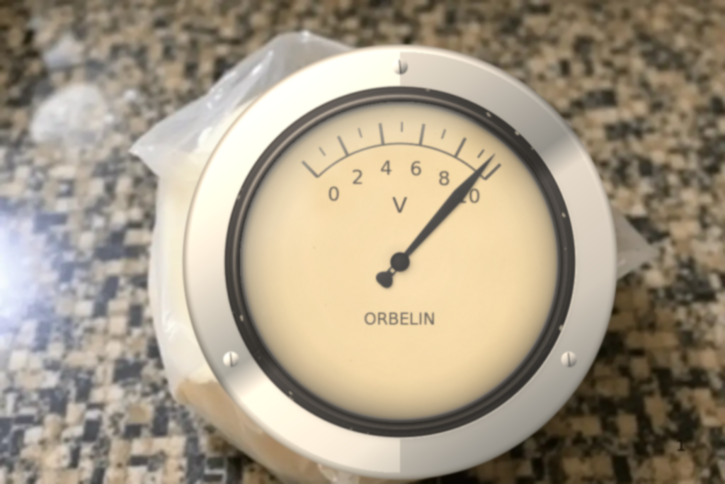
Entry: 9.5 V
